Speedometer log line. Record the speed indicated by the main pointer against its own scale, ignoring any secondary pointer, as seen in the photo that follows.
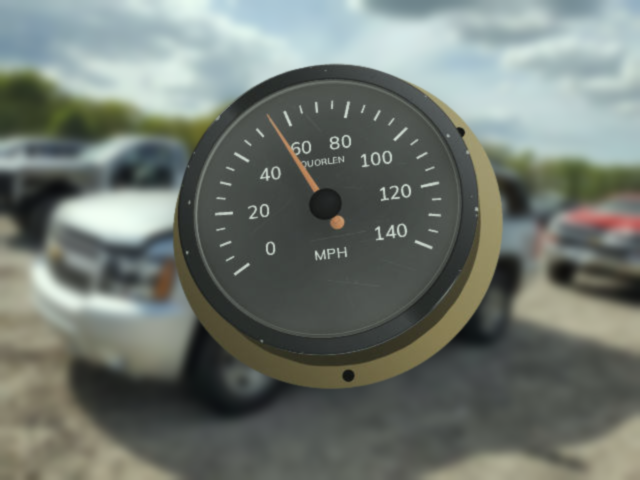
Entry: 55 mph
